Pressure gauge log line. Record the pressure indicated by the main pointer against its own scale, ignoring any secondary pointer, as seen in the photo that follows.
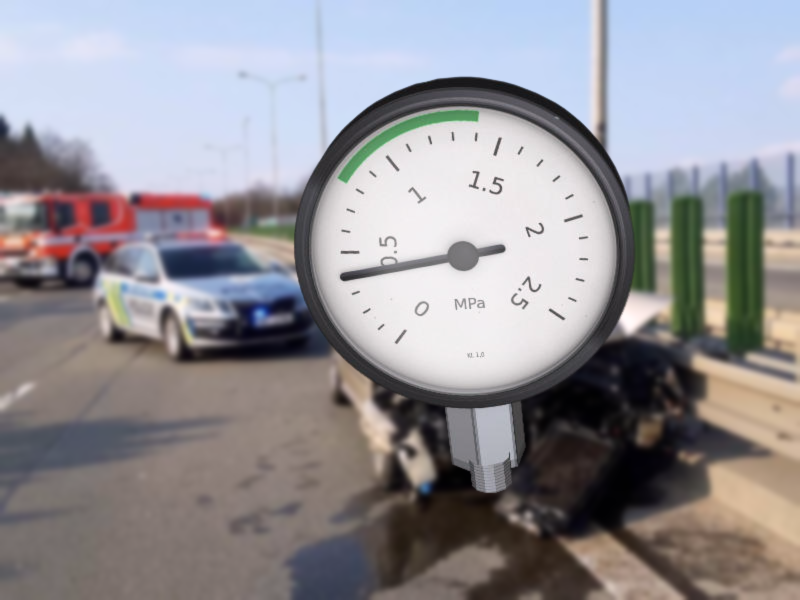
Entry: 0.4 MPa
